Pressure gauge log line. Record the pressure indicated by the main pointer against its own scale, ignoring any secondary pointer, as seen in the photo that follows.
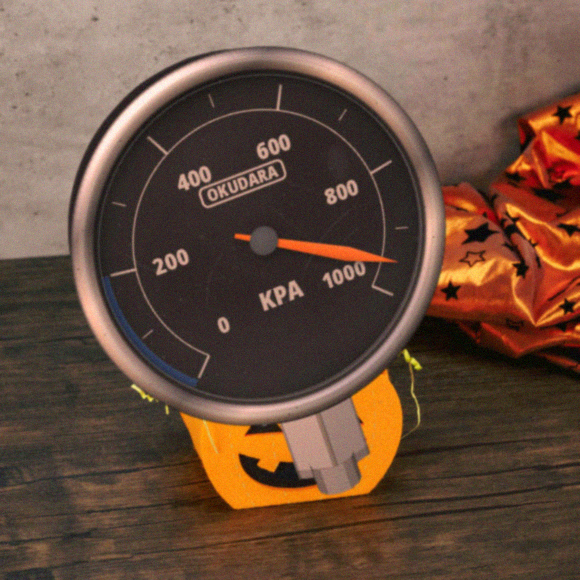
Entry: 950 kPa
